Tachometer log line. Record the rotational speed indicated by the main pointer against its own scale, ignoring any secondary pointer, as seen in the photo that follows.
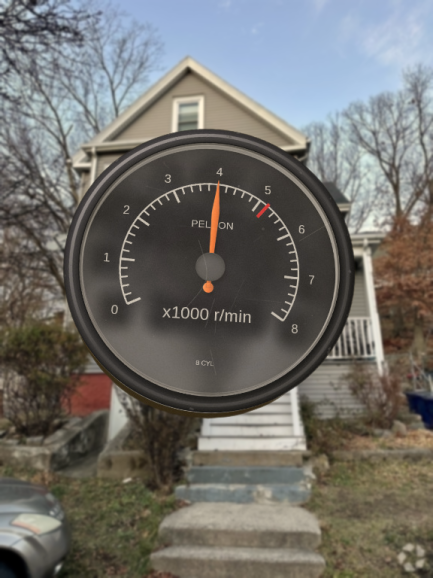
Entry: 4000 rpm
